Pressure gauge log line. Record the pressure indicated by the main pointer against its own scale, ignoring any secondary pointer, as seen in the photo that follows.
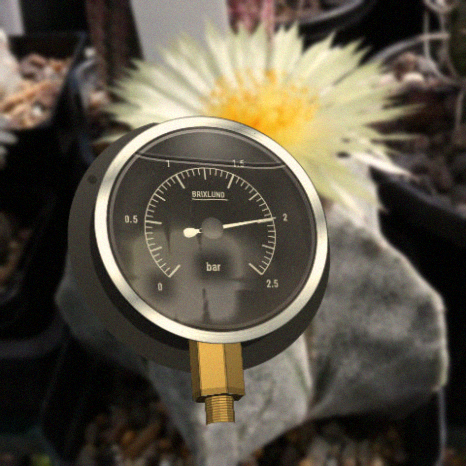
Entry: 2 bar
